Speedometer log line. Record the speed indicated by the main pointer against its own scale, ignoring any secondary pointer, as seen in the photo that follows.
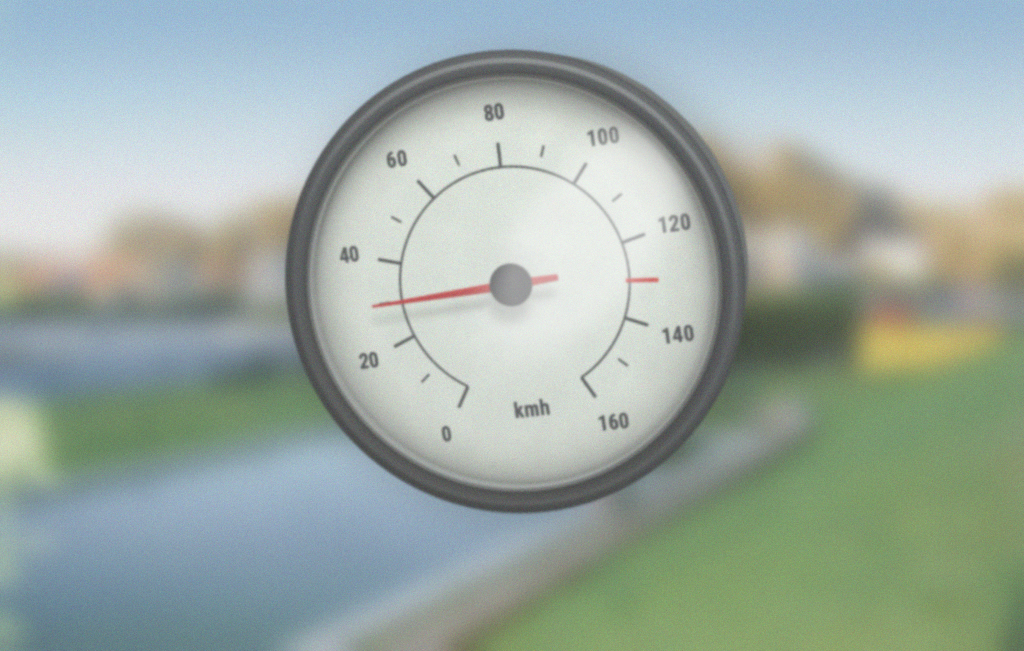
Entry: 30 km/h
